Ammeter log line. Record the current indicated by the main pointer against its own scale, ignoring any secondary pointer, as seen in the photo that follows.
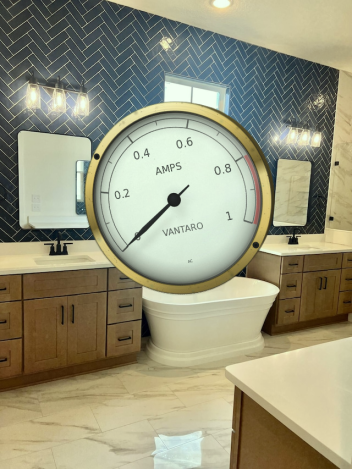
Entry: 0 A
